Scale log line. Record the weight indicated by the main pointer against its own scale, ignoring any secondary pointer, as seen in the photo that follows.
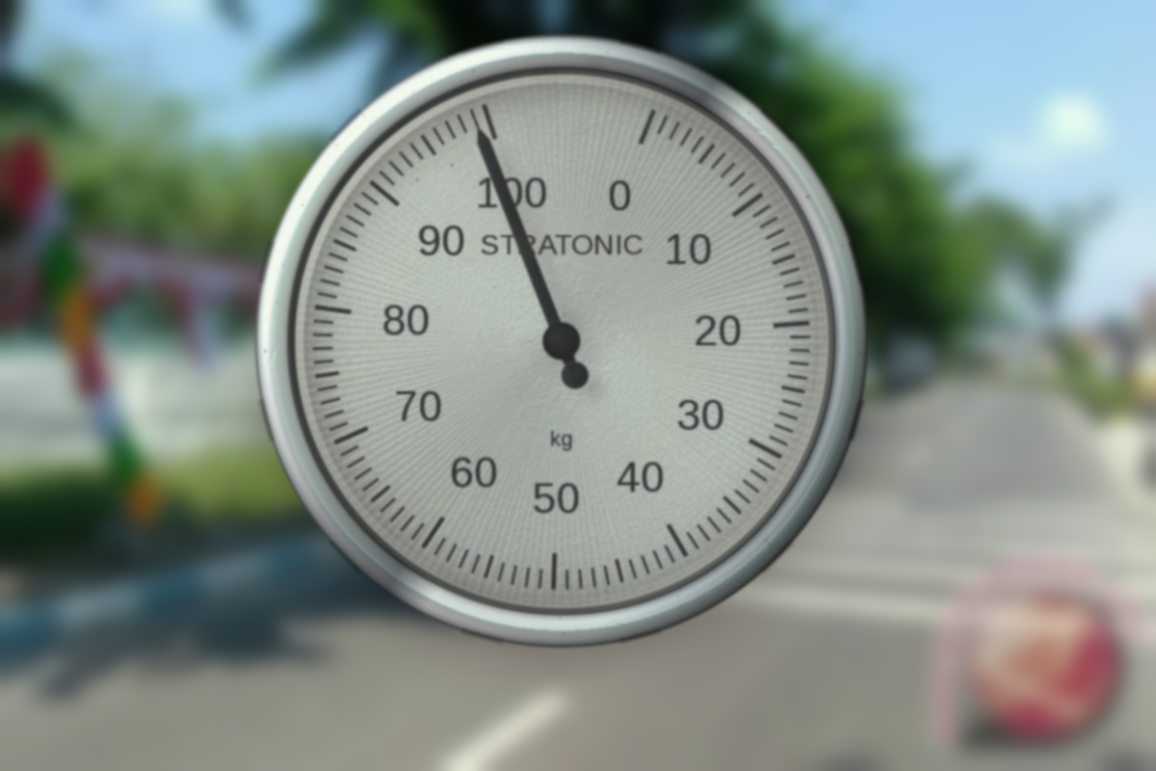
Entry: 99 kg
